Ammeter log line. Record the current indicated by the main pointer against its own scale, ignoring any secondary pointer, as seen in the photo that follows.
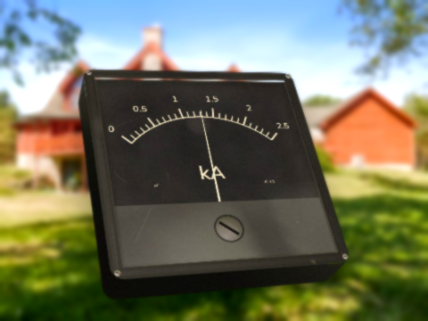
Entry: 1.3 kA
